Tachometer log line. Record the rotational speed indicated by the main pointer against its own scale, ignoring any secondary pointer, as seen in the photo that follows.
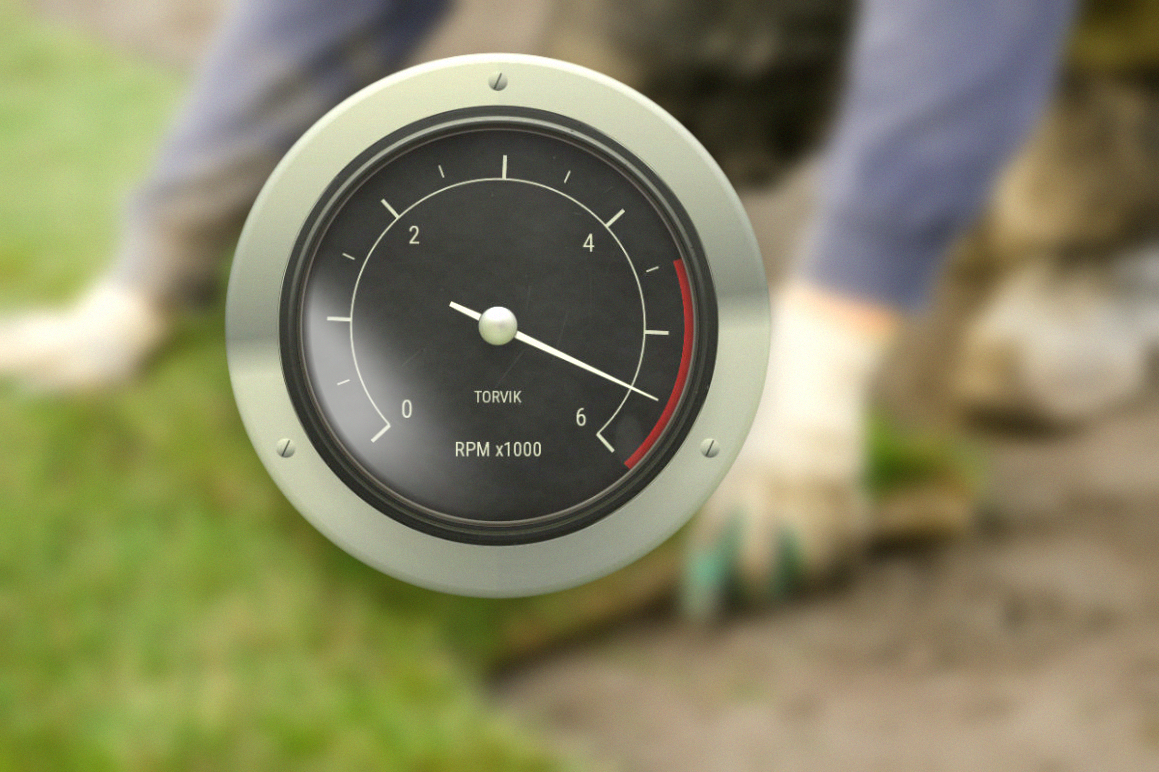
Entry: 5500 rpm
